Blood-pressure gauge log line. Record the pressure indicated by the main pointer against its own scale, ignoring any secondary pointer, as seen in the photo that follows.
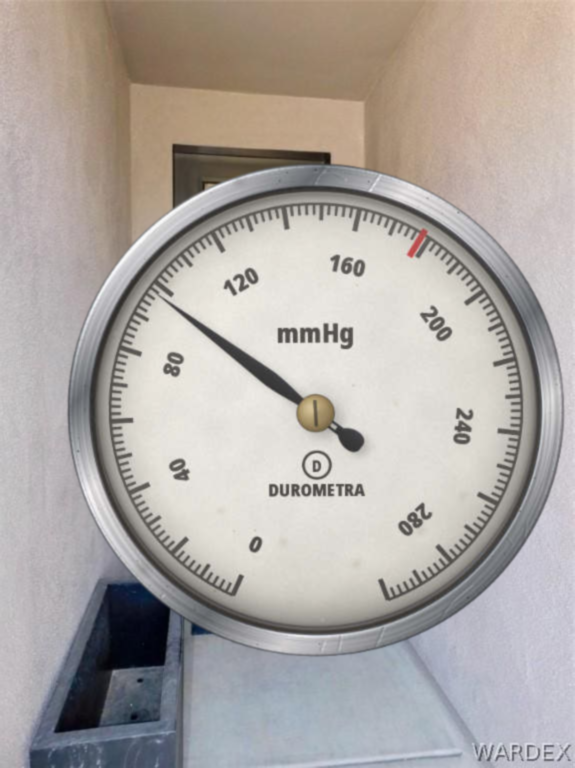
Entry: 98 mmHg
